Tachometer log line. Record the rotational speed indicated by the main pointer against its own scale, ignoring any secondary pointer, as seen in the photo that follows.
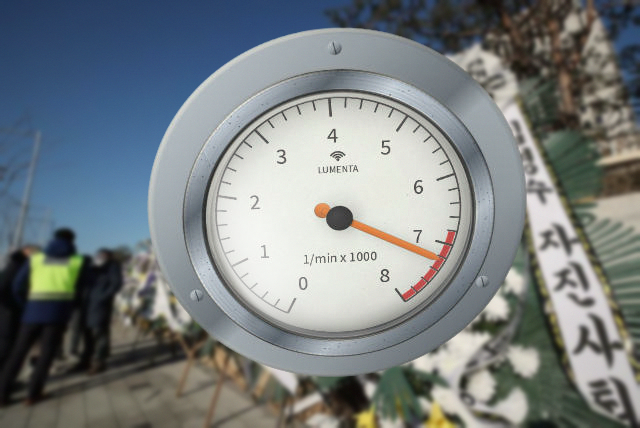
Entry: 7200 rpm
